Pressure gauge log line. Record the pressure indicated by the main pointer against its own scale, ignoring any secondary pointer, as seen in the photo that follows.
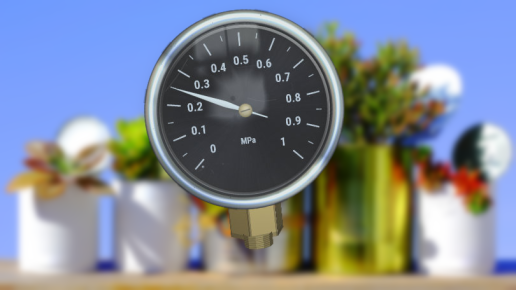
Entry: 0.25 MPa
